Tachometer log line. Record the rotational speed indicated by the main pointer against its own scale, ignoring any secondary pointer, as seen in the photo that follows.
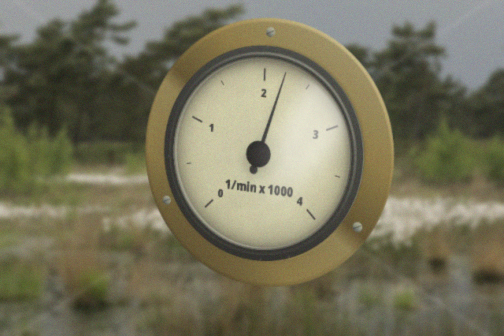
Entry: 2250 rpm
